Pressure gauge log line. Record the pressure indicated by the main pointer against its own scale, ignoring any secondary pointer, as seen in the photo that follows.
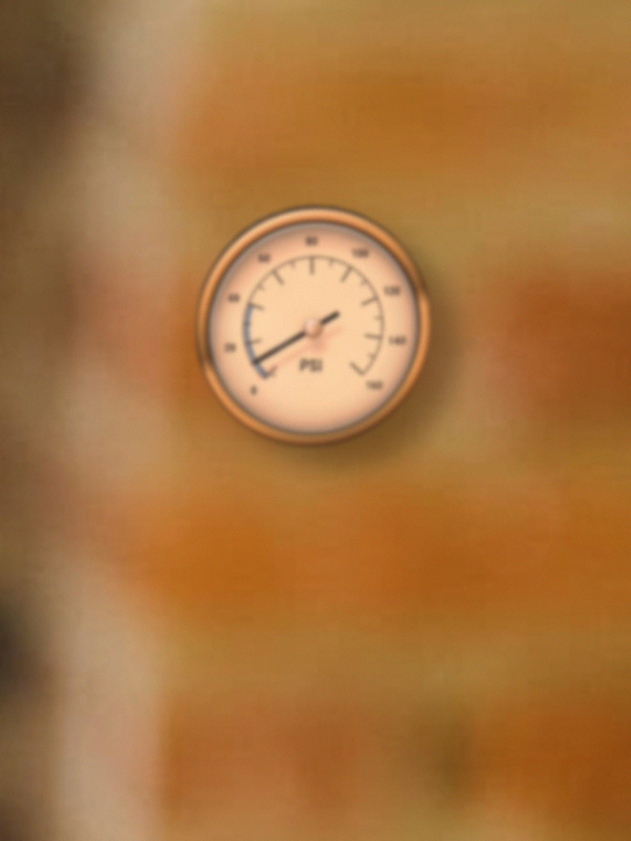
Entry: 10 psi
